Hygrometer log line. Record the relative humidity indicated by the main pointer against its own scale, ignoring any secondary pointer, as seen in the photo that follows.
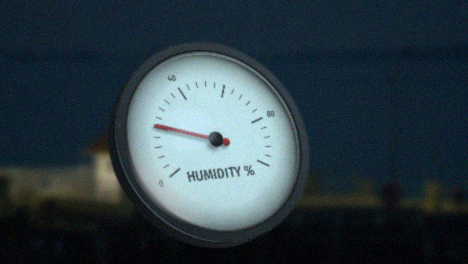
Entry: 20 %
